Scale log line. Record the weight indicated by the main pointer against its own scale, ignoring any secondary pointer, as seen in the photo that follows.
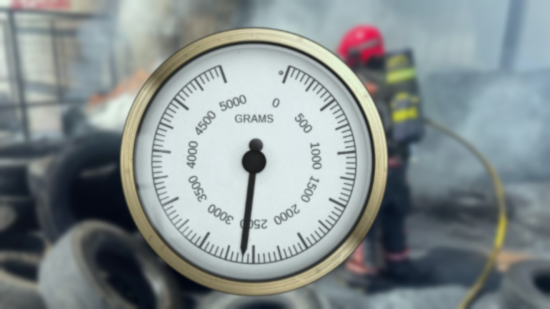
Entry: 2600 g
